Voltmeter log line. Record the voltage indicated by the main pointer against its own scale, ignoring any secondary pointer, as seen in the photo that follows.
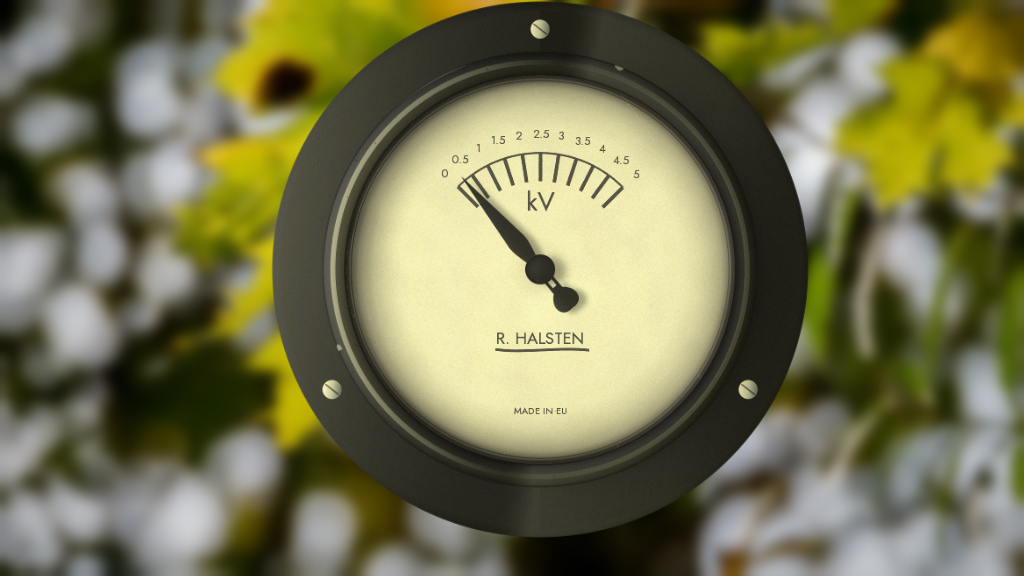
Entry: 0.25 kV
